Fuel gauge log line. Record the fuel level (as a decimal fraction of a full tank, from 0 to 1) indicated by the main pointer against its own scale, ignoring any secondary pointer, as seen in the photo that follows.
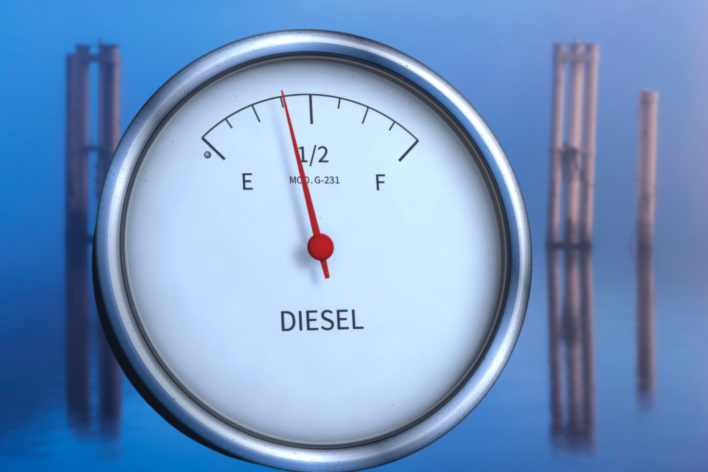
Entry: 0.375
